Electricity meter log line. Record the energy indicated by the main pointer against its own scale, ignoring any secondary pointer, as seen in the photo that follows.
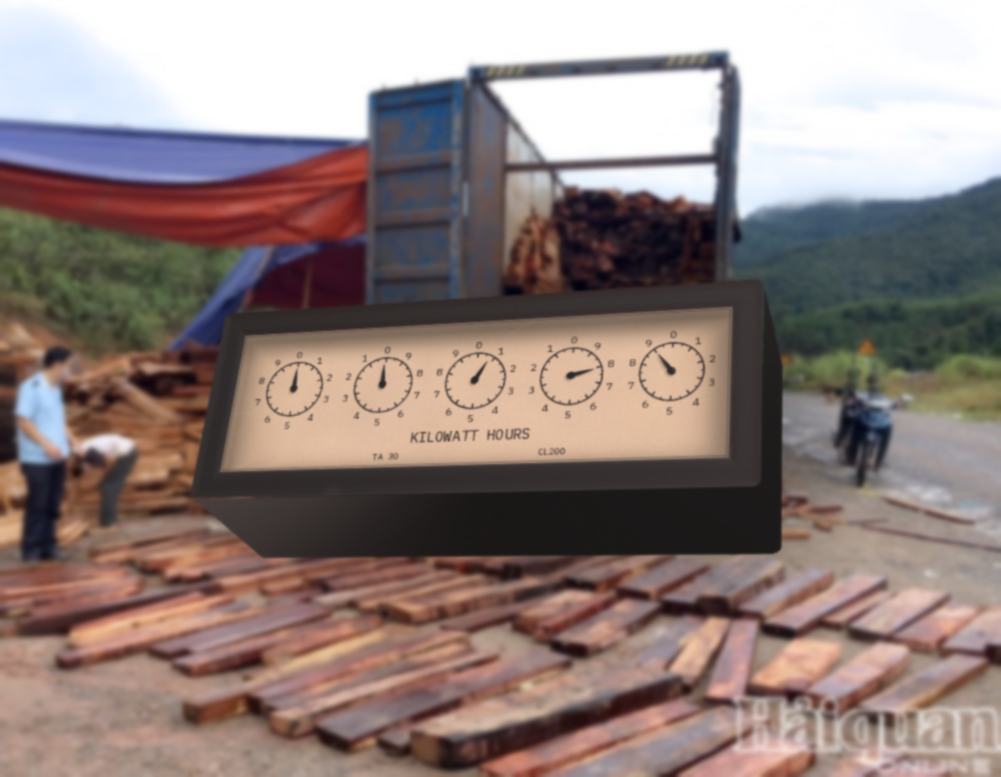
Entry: 79 kWh
